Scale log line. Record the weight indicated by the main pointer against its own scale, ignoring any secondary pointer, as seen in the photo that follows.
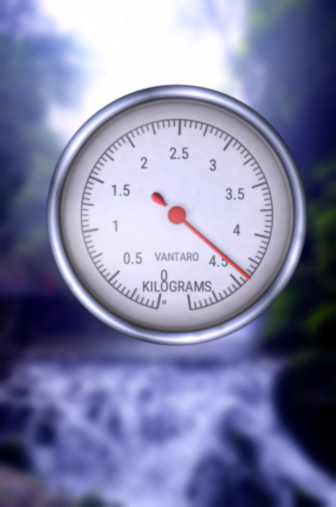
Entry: 4.4 kg
